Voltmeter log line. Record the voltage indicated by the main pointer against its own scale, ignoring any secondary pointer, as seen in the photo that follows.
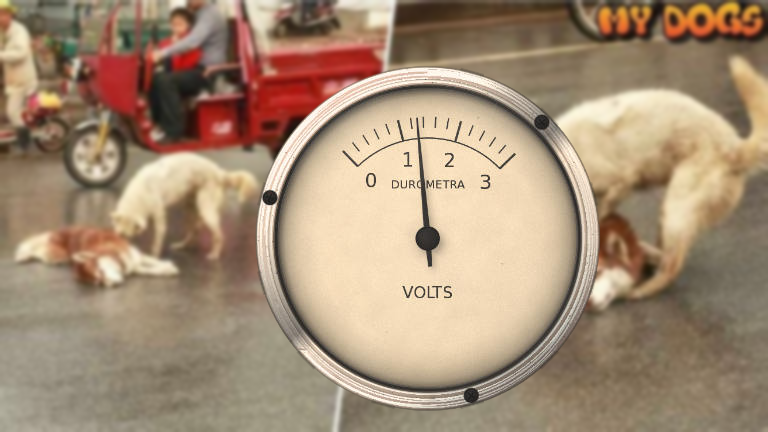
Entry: 1.3 V
